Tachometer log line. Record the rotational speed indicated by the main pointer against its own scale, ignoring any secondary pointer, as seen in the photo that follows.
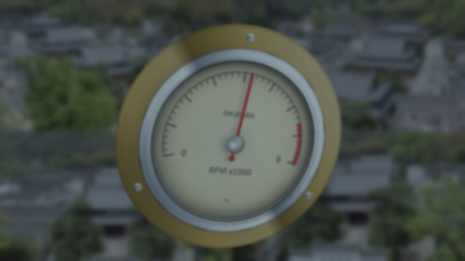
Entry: 4200 rpm
